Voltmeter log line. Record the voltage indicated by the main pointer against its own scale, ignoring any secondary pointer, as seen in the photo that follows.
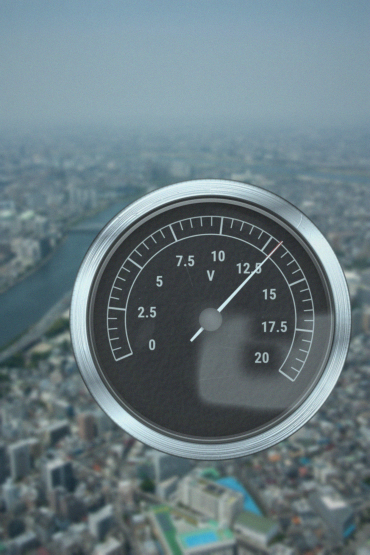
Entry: 13 V
